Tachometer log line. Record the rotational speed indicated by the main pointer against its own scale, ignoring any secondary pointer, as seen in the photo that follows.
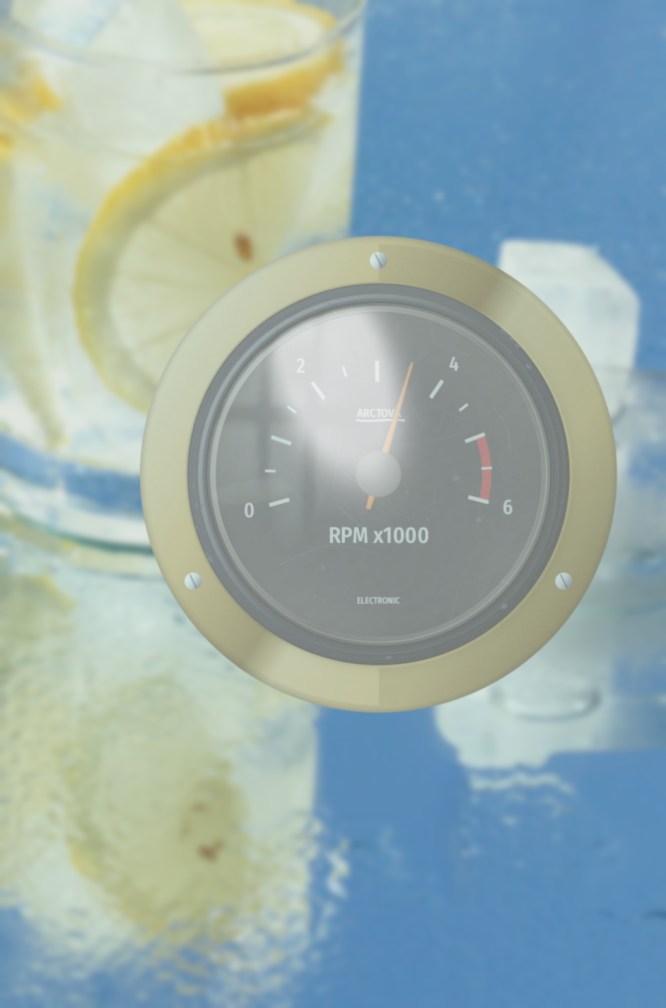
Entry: 3500 rpm
